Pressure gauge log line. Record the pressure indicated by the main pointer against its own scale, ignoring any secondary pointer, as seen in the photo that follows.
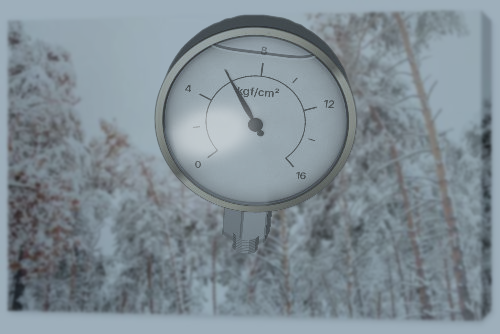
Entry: 6 kg/cm²
